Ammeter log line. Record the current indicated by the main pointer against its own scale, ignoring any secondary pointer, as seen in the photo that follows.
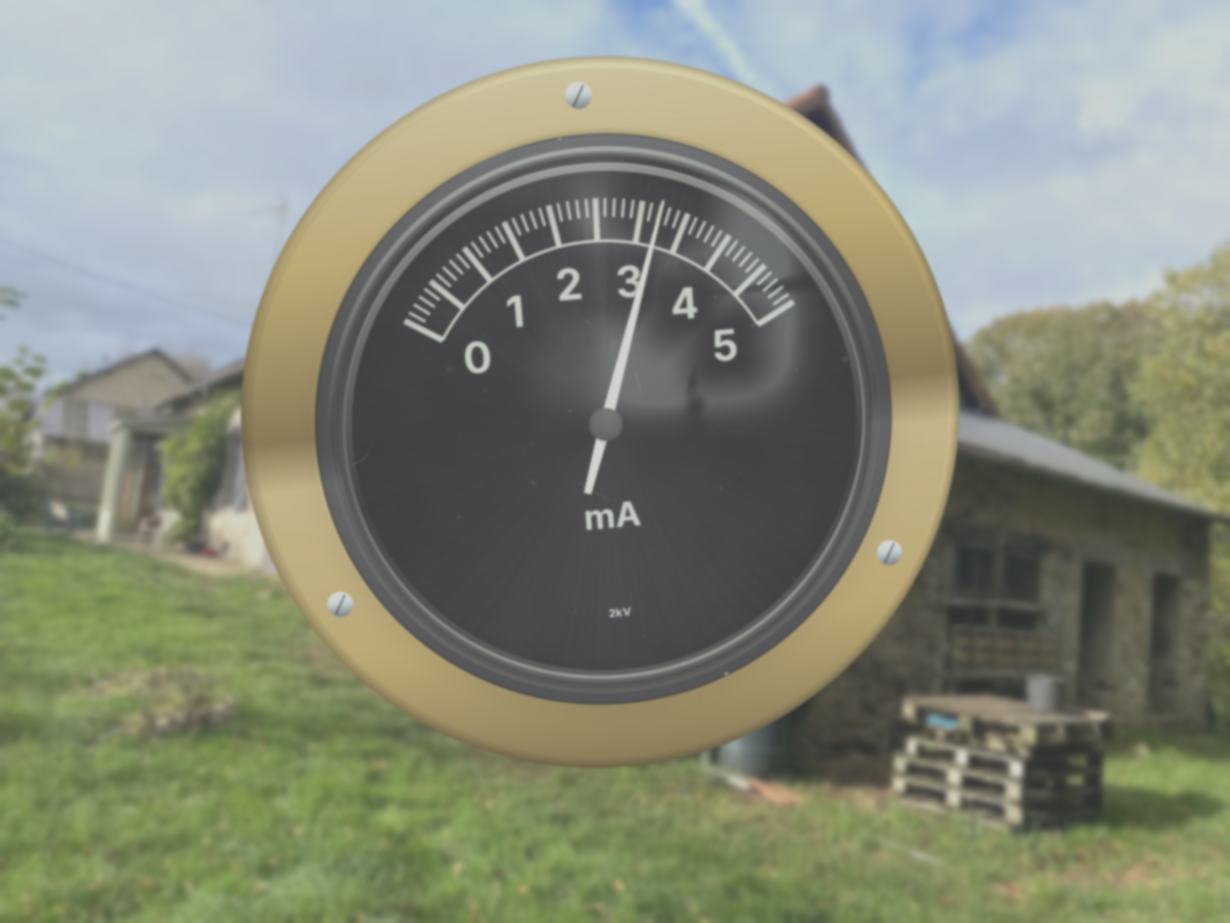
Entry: 3.2 mA
